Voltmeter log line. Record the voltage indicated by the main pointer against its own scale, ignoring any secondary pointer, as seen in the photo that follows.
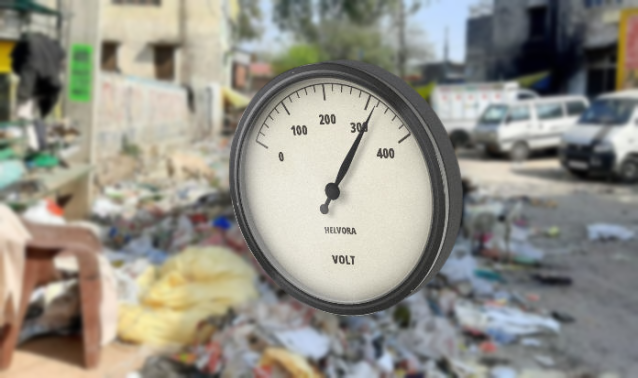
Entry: 320 V
